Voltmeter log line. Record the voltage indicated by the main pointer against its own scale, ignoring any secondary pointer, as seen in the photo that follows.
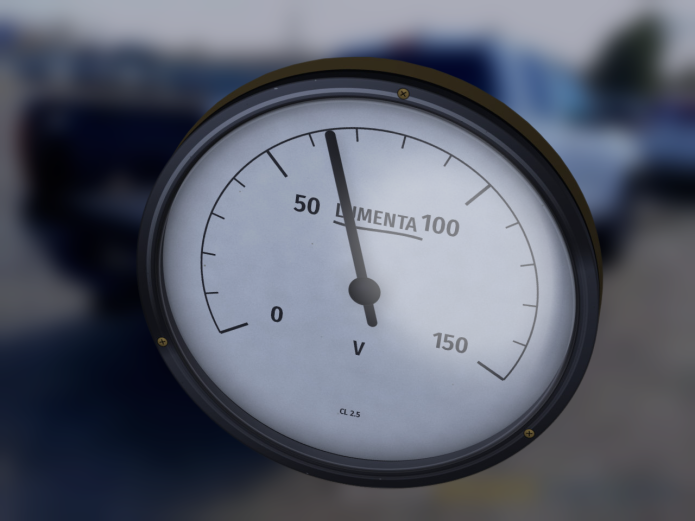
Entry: 65 V
